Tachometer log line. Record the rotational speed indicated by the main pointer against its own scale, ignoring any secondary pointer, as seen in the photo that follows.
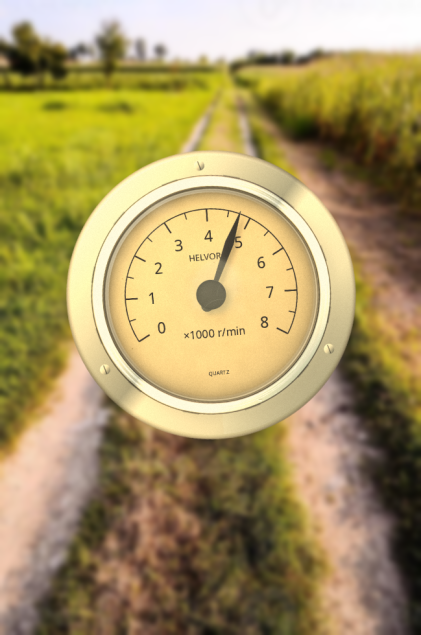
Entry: 4750 rpm
